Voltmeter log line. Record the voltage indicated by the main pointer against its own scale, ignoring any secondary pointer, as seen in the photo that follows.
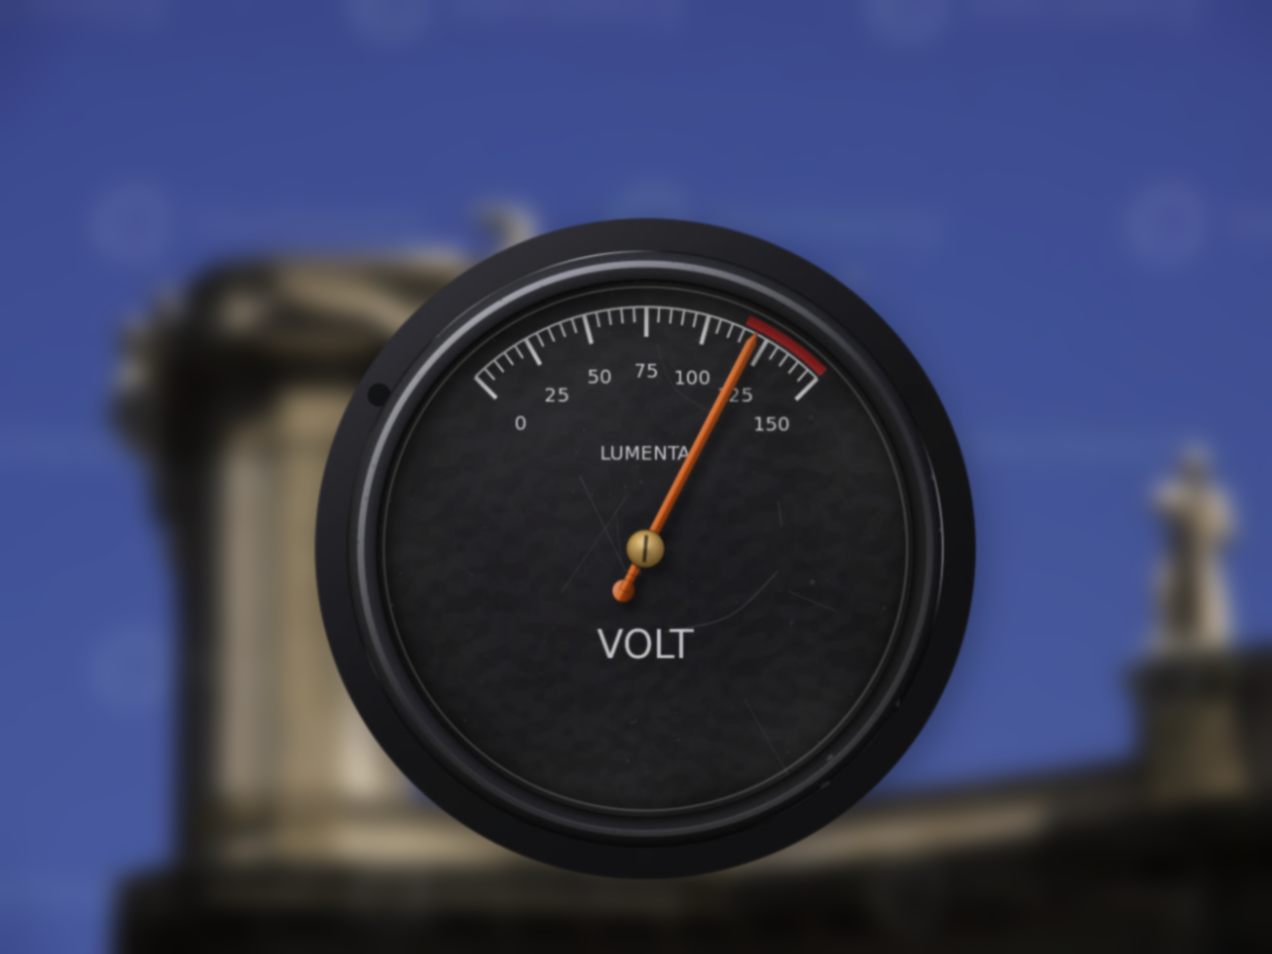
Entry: 120 V
